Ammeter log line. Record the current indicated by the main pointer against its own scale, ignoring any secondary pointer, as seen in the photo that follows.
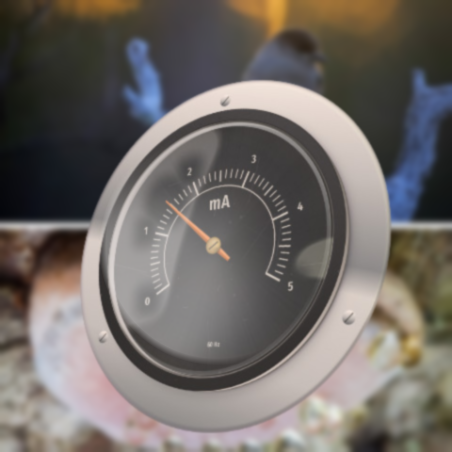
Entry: 1.5 mA
